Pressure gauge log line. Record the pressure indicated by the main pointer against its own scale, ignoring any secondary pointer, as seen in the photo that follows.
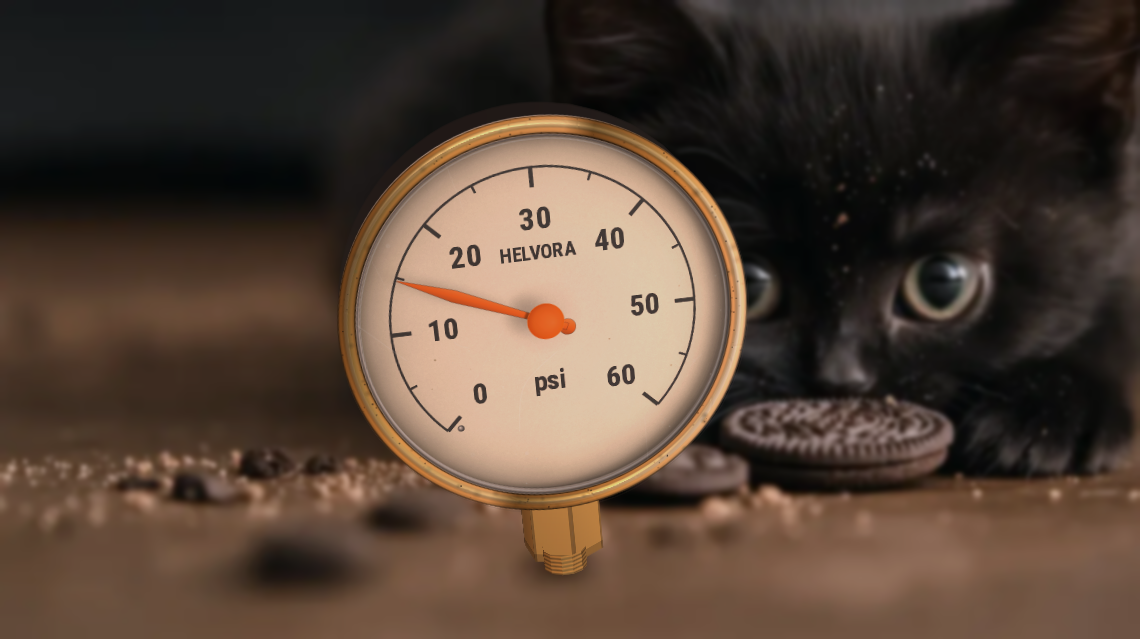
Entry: 15 psi
